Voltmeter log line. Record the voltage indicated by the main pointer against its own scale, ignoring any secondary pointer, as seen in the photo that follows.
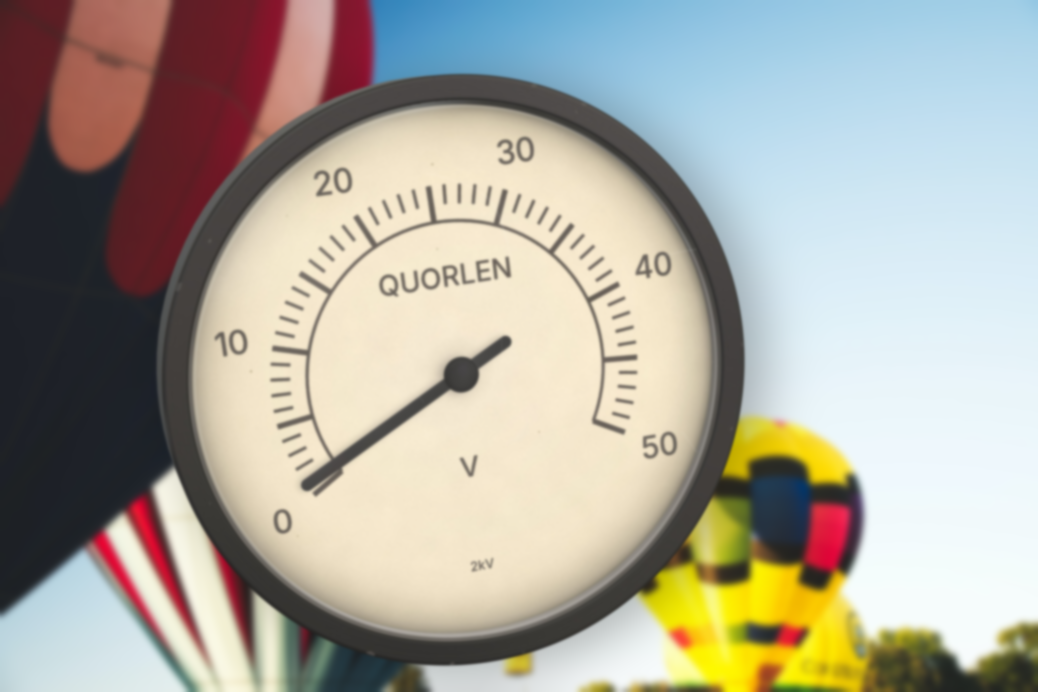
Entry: 1 V
